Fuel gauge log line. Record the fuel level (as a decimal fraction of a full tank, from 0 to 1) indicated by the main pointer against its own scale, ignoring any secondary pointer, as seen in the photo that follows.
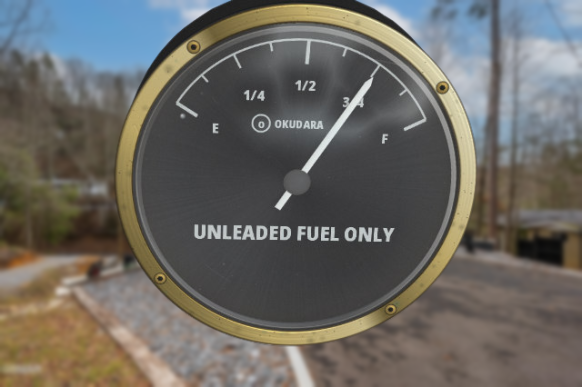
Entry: 0.75
